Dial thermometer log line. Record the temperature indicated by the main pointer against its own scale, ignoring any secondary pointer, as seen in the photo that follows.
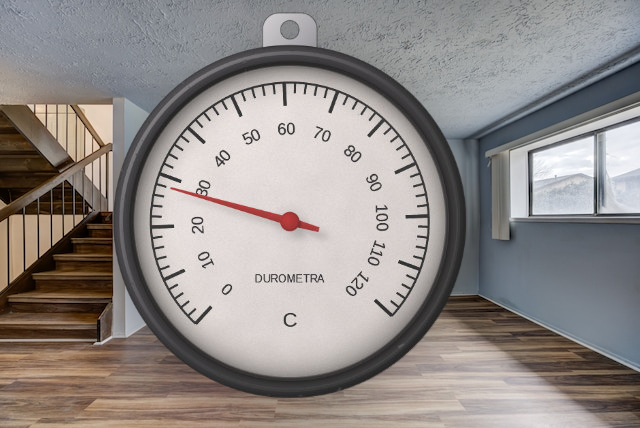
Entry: 28 °C
